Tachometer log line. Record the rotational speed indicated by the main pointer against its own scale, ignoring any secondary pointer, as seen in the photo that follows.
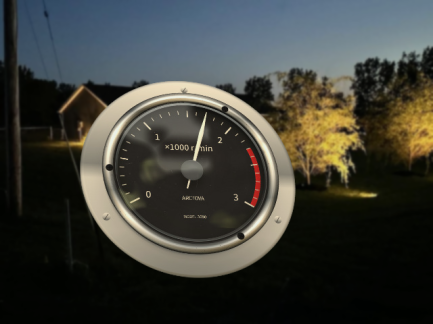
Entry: 1700 rpm
